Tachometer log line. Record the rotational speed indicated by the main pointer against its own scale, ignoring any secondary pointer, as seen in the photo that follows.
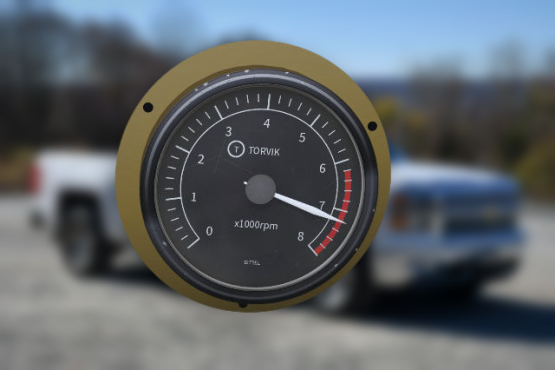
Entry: 7200 rpm
